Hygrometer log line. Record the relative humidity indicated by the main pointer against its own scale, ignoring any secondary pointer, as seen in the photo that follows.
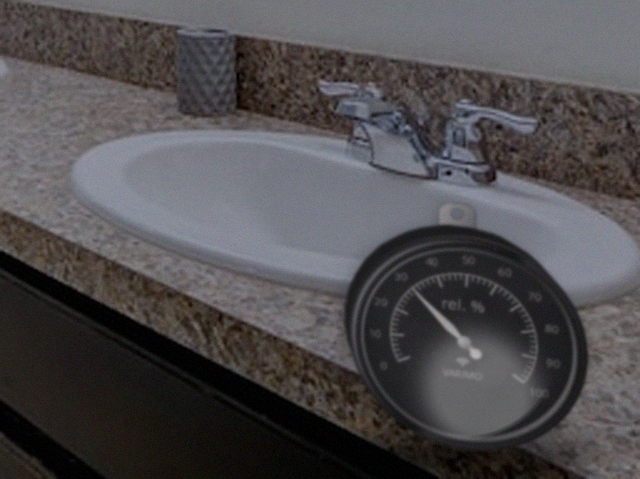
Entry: 30 %
